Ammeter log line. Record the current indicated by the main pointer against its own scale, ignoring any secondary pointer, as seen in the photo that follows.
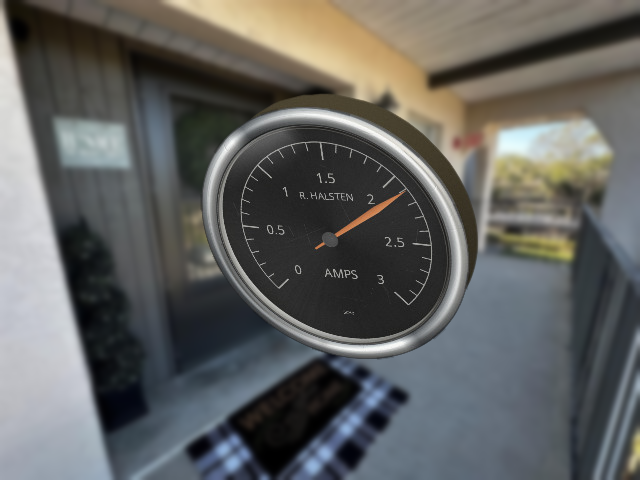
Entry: 2.1 A
